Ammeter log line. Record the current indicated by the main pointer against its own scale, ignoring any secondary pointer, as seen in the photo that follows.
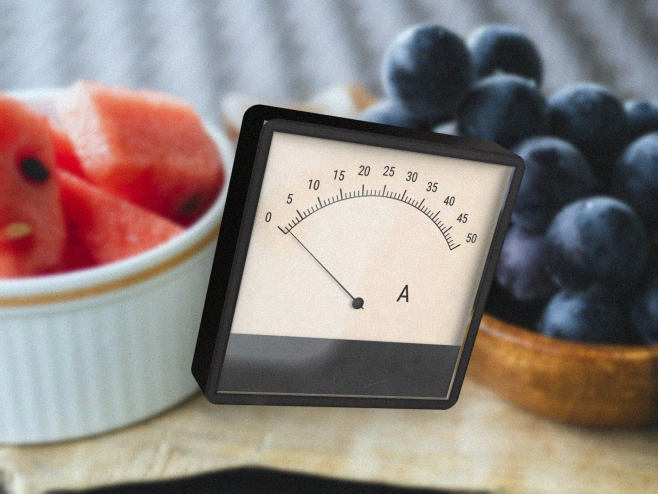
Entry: 1 A
